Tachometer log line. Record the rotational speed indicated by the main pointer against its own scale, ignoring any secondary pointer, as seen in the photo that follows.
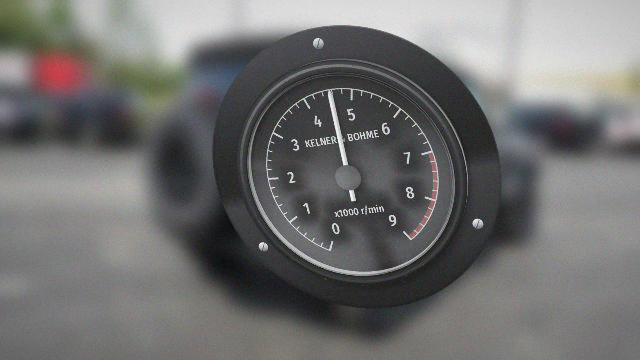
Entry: 4600 rpm
